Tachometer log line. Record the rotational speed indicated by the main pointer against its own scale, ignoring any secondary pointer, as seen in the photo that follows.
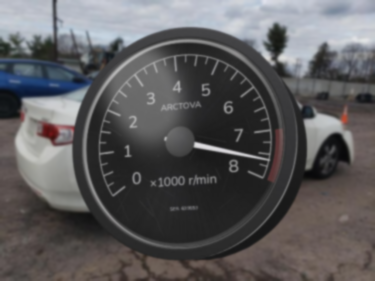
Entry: 7625 rpm
